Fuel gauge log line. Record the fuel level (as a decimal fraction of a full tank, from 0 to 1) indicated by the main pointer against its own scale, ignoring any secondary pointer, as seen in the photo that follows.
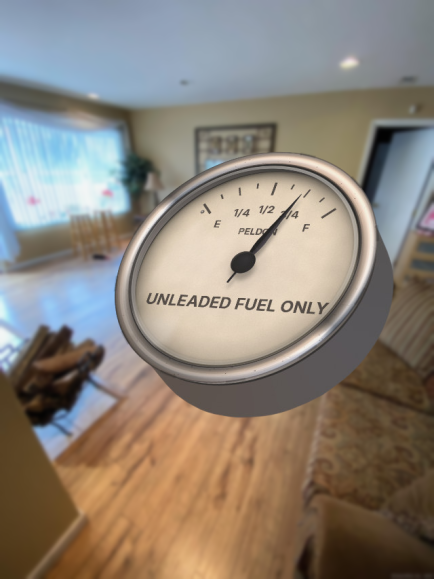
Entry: 0.75
